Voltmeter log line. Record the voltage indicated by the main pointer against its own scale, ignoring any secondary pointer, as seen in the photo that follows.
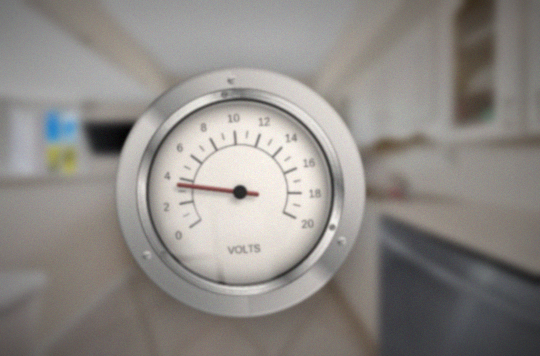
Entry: 3.5 V
